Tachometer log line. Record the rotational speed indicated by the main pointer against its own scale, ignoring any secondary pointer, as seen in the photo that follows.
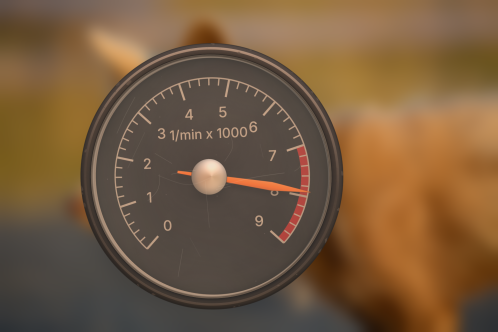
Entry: 7900 rpm
